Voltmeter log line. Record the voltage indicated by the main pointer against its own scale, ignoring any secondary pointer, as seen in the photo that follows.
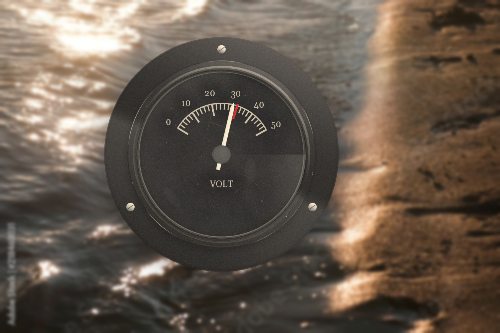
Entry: 30 V
